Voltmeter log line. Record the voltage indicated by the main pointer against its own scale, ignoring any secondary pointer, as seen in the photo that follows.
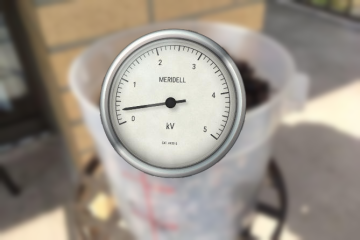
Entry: 0.3 kV
